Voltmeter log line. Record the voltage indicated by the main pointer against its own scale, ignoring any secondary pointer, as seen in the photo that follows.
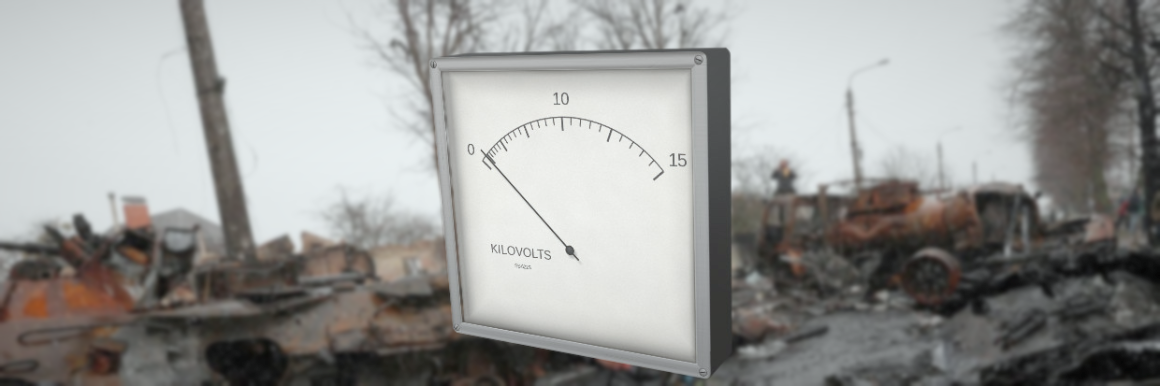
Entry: 2.5 kV
